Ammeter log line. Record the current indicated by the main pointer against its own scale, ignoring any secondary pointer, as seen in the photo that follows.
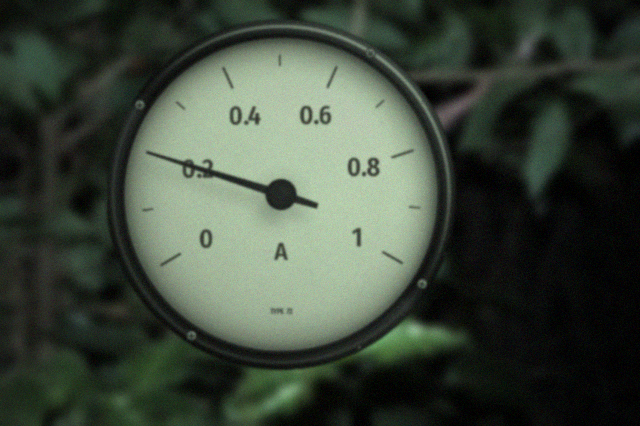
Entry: 0.2 A
